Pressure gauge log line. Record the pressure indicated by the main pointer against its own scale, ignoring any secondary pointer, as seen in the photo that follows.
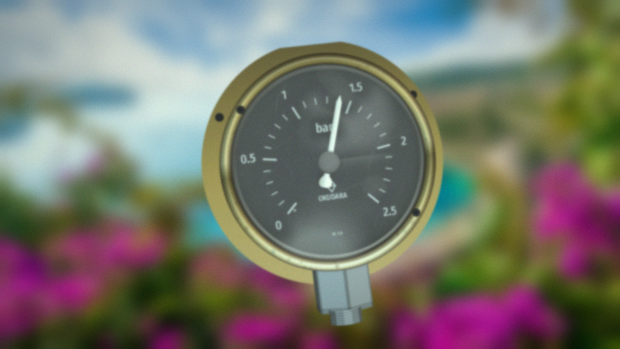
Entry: 1.4 bar
